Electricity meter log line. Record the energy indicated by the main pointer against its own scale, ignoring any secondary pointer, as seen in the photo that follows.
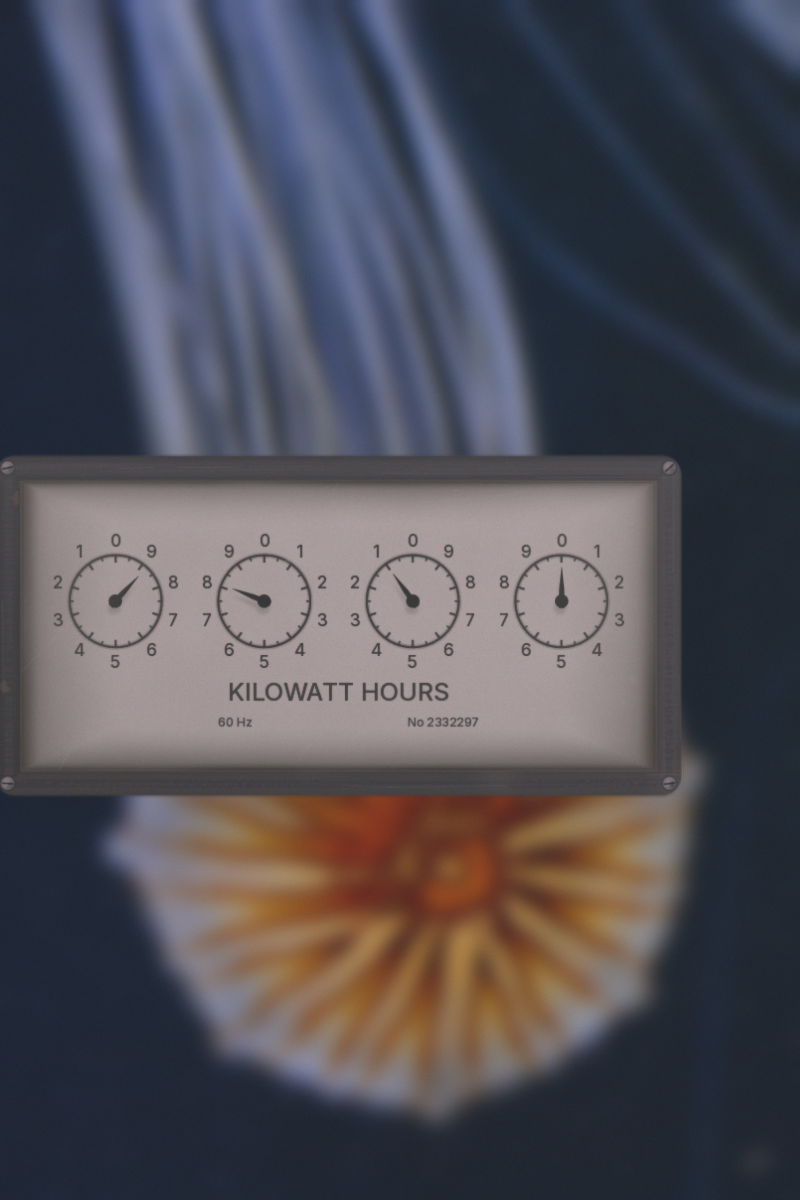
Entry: 8810 kWh
